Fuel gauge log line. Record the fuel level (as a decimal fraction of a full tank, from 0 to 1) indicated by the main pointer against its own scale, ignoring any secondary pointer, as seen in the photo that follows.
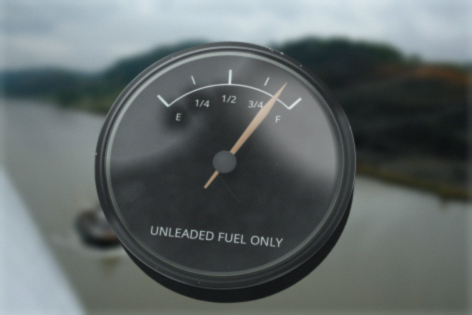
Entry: 0.875
